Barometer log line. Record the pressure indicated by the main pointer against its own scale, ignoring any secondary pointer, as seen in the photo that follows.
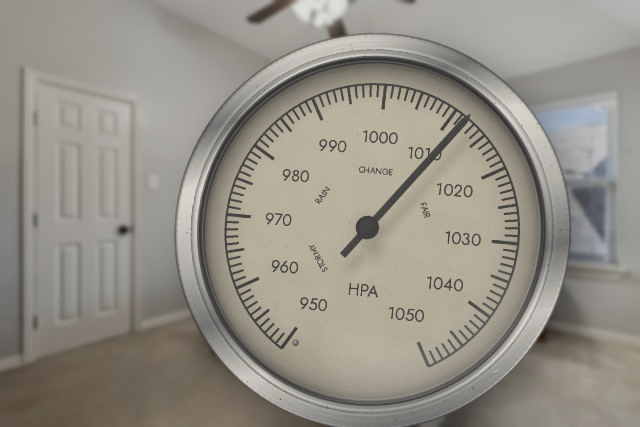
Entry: 1012 hPa
